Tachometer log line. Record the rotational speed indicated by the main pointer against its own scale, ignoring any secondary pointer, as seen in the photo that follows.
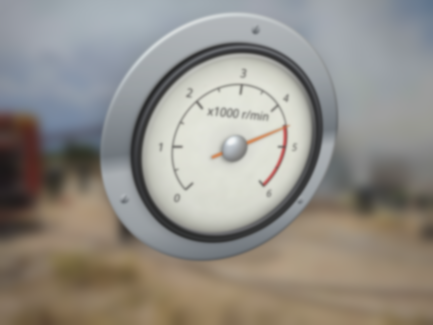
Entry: 4500 rpm
